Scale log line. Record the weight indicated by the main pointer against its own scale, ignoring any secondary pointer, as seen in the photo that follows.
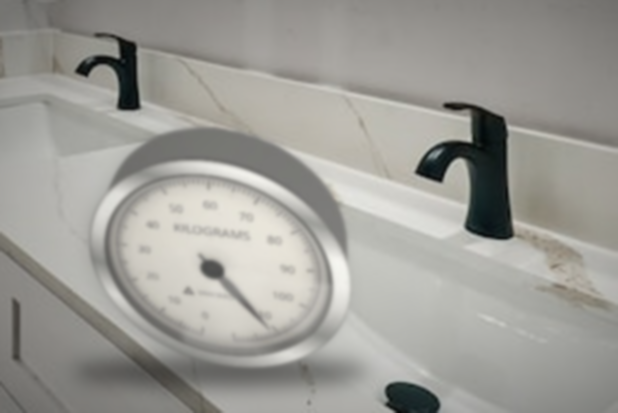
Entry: 110 kg
